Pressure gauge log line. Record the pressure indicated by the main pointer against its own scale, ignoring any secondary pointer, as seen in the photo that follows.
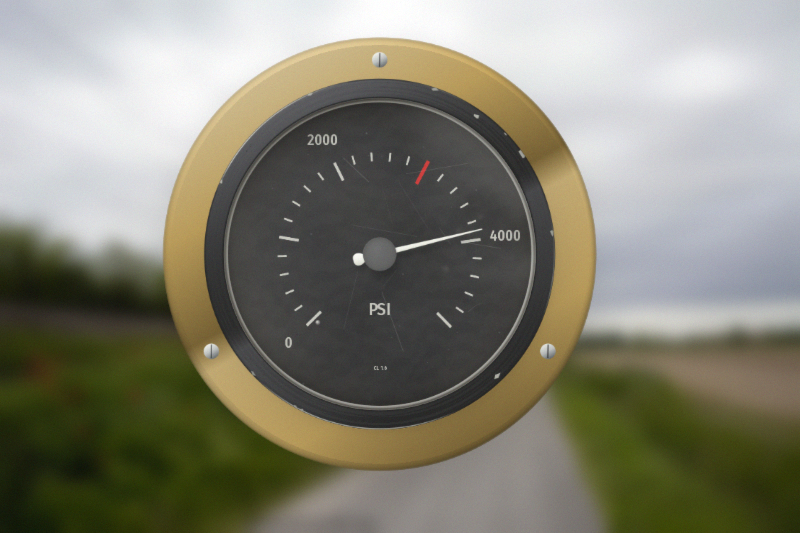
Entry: 3900 psi
